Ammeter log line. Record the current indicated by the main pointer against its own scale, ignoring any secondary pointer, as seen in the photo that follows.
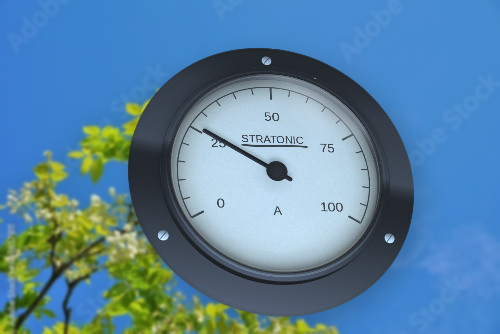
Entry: 25 A
